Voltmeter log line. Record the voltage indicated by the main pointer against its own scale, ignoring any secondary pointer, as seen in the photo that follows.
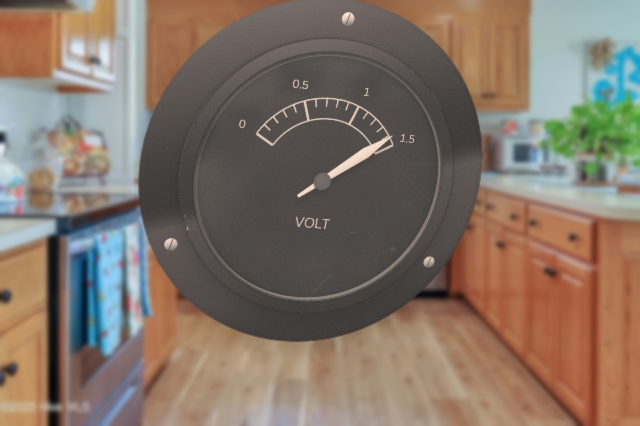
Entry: 1.4 V
